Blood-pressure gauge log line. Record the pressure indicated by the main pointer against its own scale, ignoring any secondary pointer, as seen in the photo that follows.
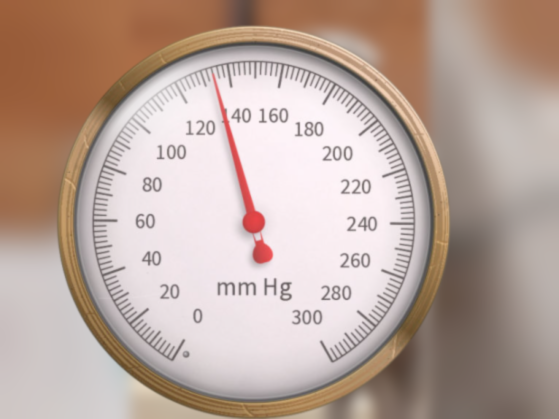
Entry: 134 mmHg
